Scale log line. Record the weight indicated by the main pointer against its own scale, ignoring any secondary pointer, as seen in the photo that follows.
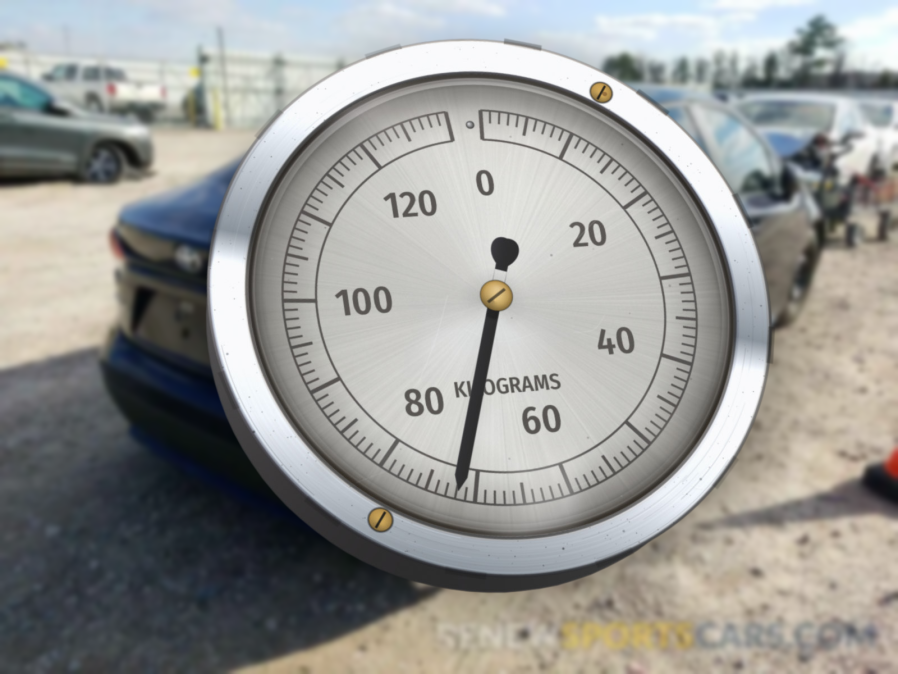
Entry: 72 kg
